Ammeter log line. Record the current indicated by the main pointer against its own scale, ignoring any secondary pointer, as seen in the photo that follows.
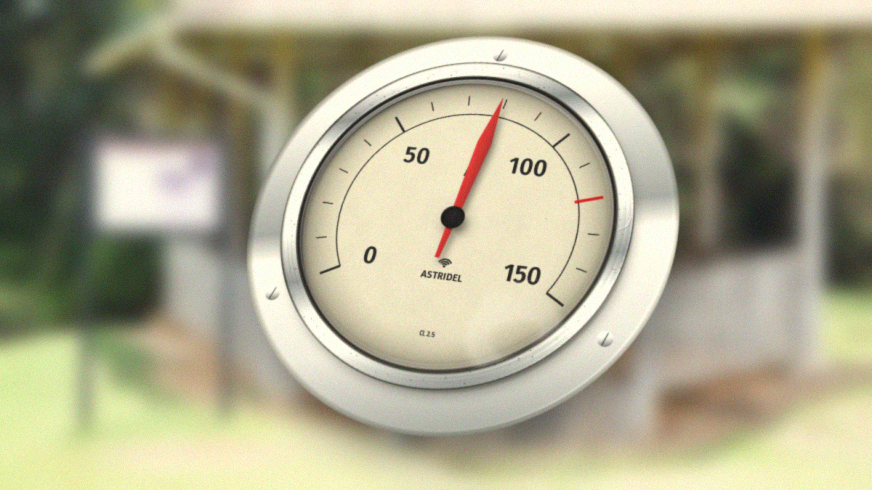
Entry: 80 A
